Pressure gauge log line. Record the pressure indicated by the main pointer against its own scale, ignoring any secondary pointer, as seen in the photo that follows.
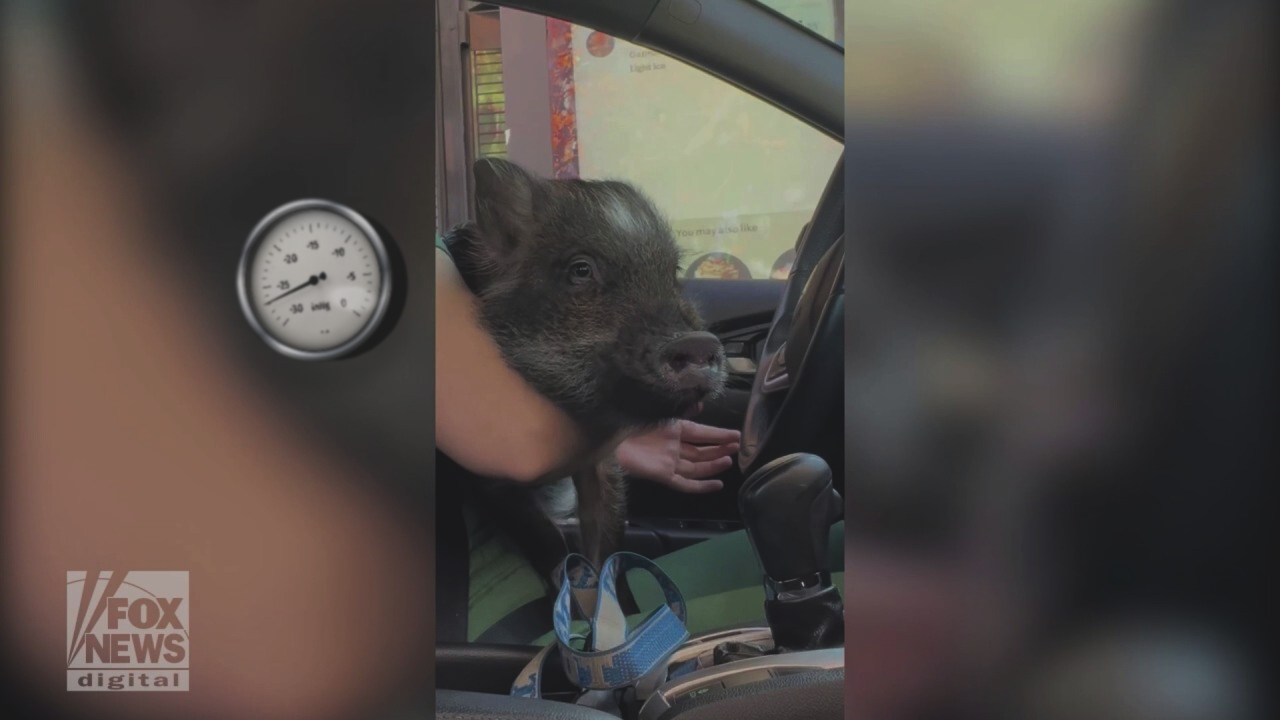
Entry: -27 inHg
